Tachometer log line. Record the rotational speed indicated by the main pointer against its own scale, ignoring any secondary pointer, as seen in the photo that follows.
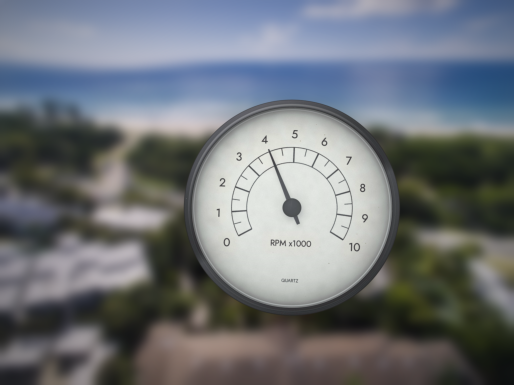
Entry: 4000 rpm
